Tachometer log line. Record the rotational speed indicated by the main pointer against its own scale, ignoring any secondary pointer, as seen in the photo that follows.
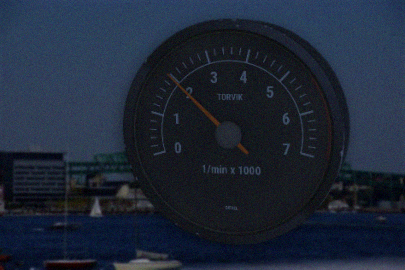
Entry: 2000 rpm
